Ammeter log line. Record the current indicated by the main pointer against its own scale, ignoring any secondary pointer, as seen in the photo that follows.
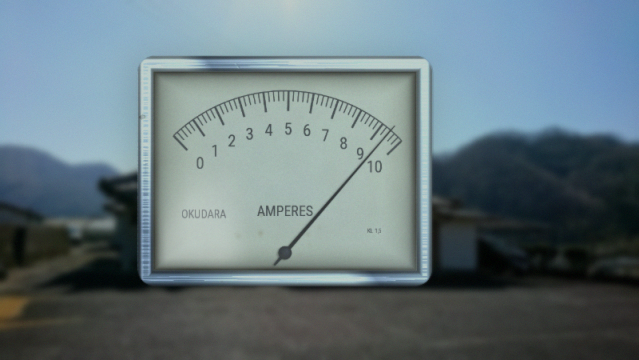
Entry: 9.4 A
